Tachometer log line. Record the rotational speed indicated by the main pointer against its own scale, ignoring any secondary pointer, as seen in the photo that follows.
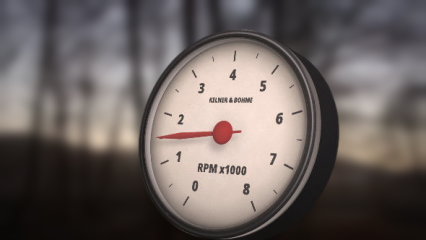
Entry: 1500 rpm
